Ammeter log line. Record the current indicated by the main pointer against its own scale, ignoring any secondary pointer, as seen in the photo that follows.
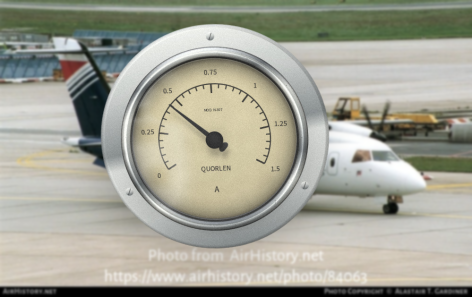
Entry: 0.45 A
